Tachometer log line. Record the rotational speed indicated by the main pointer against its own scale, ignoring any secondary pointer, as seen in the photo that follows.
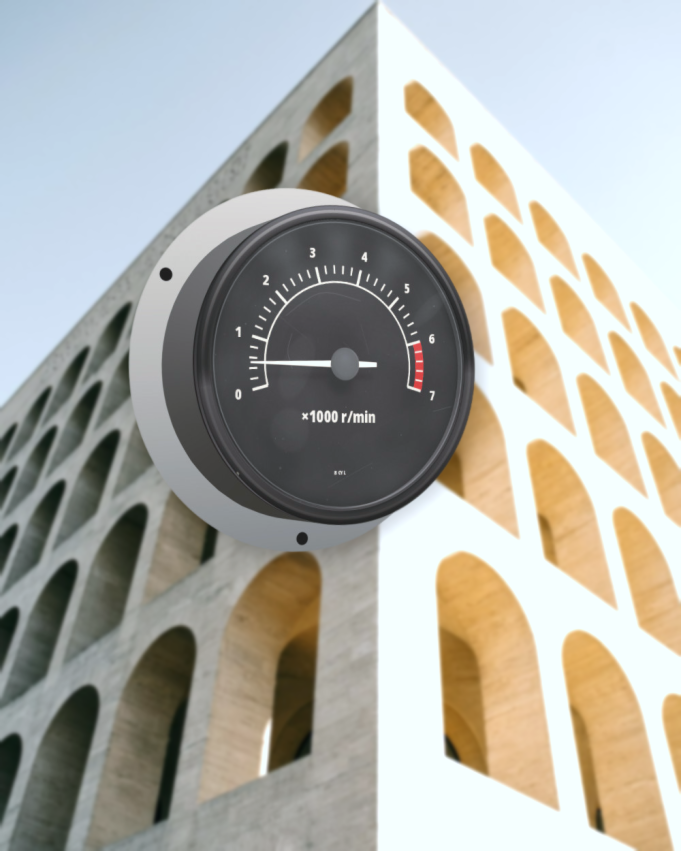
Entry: 500 rpm
